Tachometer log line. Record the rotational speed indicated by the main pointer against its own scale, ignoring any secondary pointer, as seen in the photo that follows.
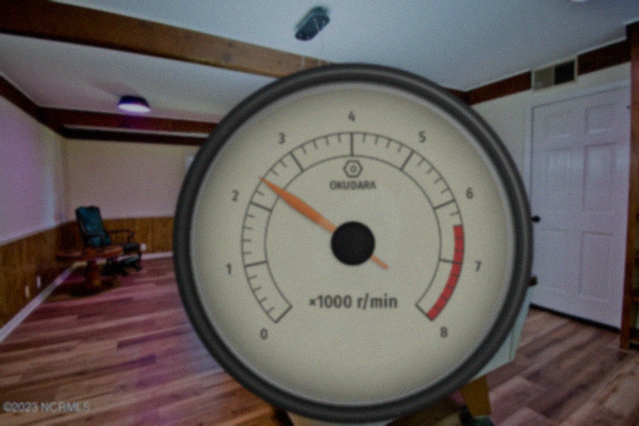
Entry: 2400 rpm
